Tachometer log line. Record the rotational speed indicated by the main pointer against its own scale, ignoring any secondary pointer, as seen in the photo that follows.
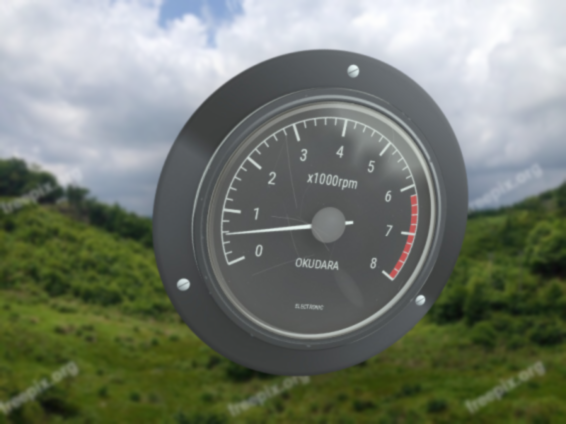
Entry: 600 rpm
